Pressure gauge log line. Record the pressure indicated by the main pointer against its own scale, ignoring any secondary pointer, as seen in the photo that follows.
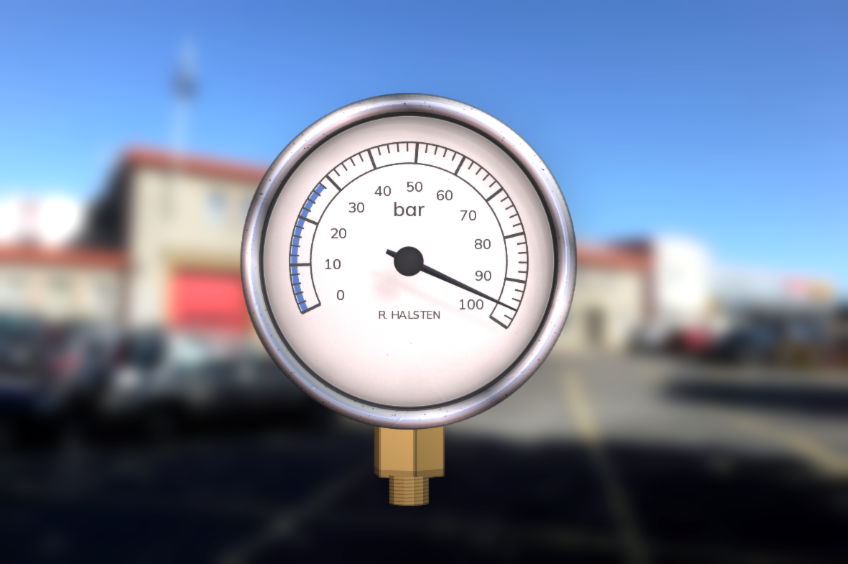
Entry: 96 bar
